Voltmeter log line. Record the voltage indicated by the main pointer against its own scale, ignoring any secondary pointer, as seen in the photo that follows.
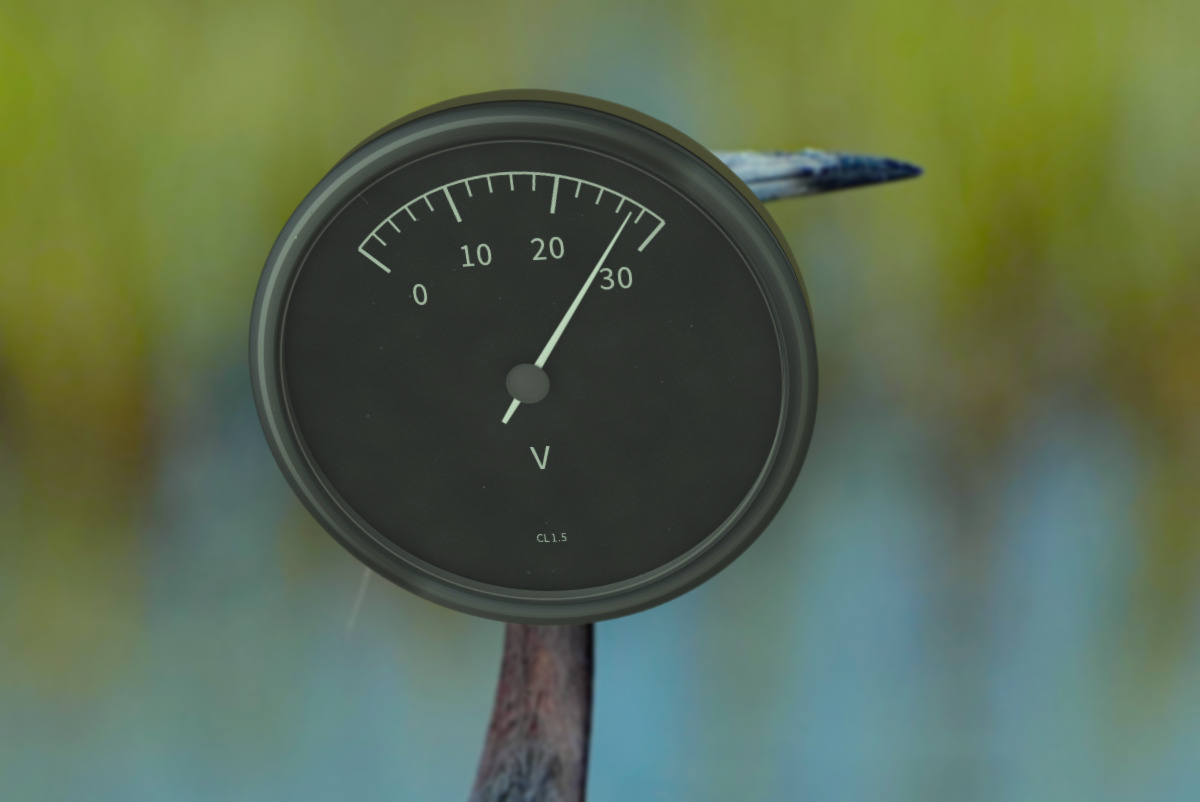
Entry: 27 V
